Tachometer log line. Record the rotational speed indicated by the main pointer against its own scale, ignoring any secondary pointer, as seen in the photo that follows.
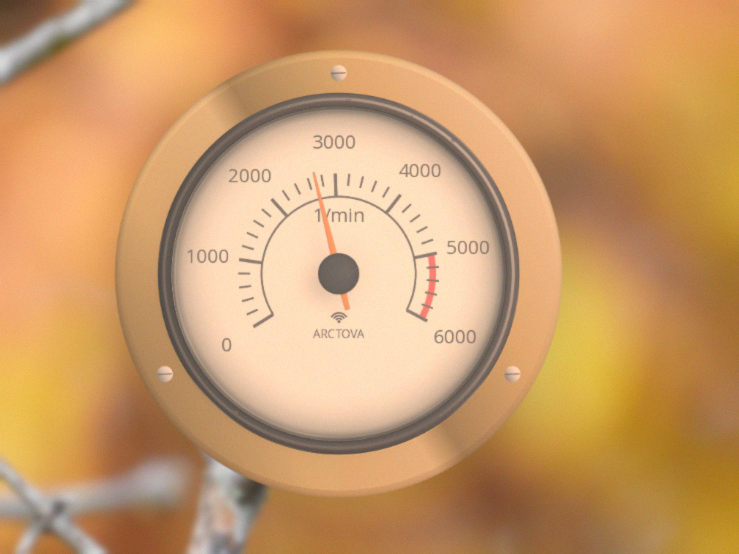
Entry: 2700 rpm
